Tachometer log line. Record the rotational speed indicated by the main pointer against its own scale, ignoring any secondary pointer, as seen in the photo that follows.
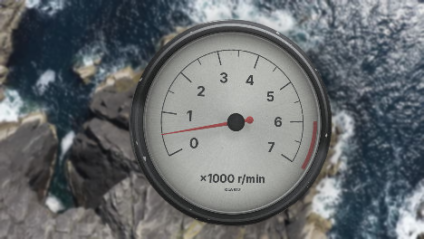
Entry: 500 rpm
